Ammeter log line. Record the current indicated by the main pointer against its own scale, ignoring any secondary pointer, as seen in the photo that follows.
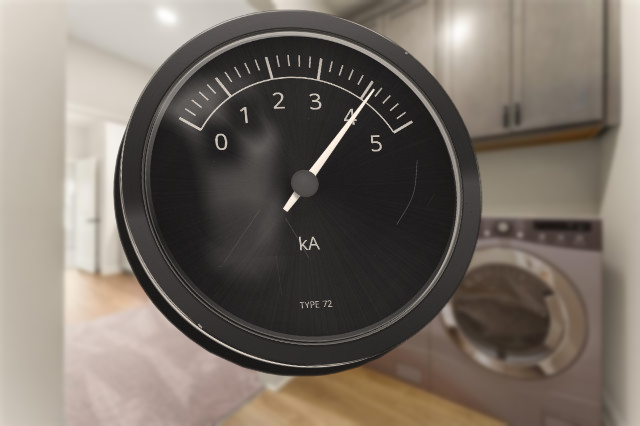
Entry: 4.1 kA
